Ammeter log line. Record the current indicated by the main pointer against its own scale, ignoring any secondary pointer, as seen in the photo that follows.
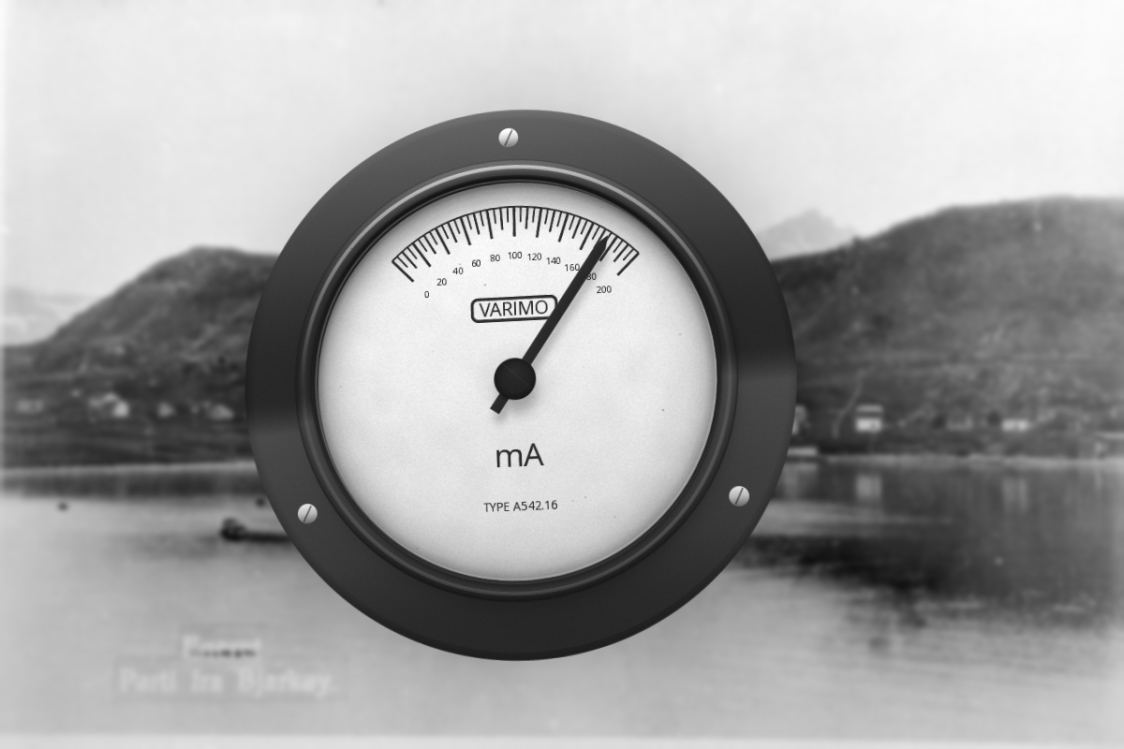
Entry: 175 mA
